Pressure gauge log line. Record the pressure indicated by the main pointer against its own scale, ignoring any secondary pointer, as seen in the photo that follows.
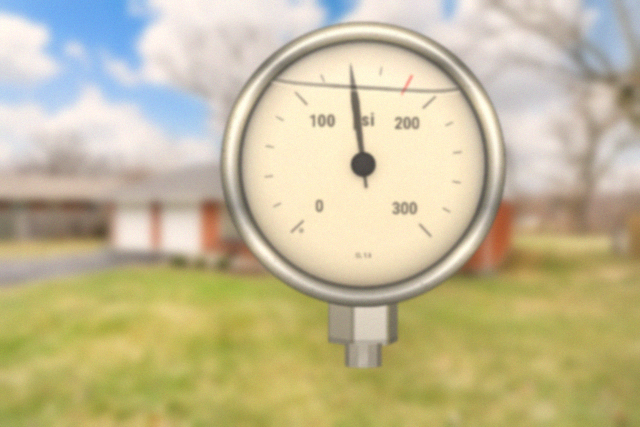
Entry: 140 psi
